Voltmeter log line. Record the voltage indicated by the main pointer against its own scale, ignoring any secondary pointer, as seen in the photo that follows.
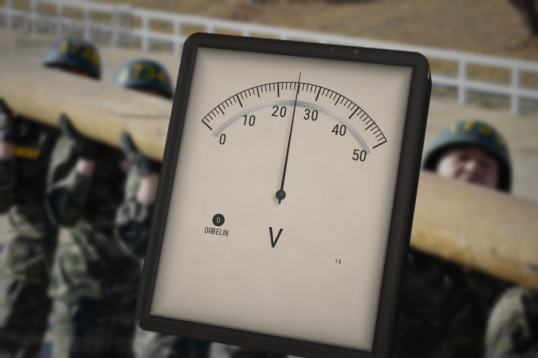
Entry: 25 V
